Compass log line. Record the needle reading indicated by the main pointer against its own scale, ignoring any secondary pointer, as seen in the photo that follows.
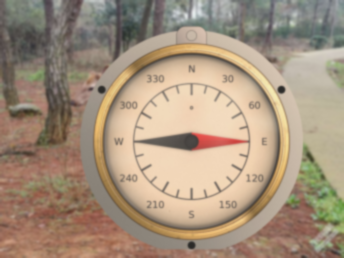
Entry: 90 °
